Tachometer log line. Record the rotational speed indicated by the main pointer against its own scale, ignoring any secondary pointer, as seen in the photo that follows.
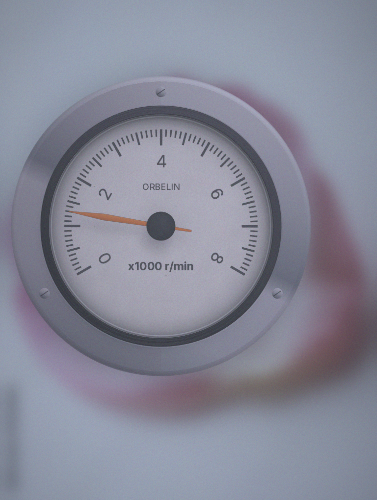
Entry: 1300 rpm
